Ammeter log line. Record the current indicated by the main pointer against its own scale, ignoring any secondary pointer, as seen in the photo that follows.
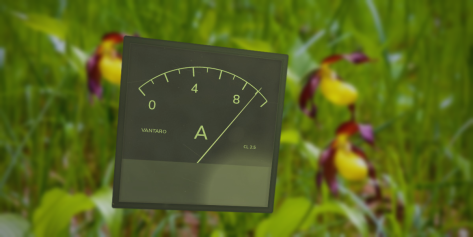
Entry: 9 A
